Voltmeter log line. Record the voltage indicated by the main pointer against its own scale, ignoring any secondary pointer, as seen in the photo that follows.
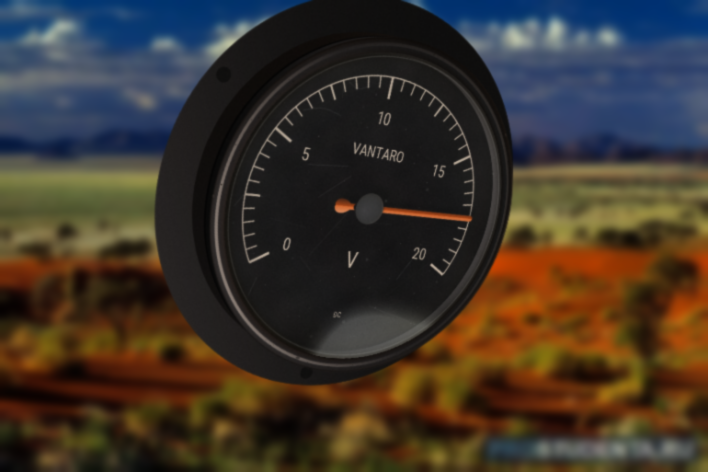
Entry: 17.5 V
